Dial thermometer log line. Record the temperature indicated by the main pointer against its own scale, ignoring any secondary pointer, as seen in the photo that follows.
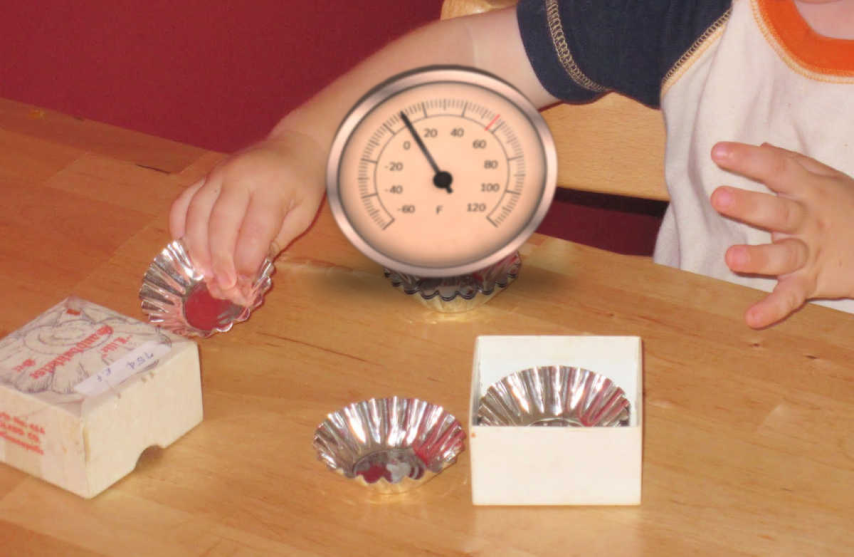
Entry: 10 °F
